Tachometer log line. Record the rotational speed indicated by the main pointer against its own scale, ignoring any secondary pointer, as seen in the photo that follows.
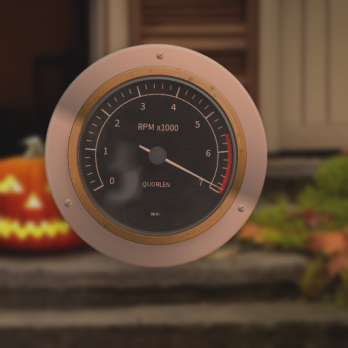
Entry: 6900 rpm
